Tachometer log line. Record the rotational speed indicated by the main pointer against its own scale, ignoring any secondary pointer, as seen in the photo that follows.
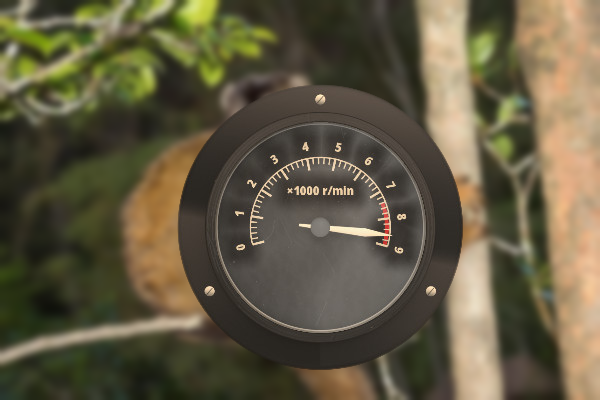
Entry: 8600 rpm
